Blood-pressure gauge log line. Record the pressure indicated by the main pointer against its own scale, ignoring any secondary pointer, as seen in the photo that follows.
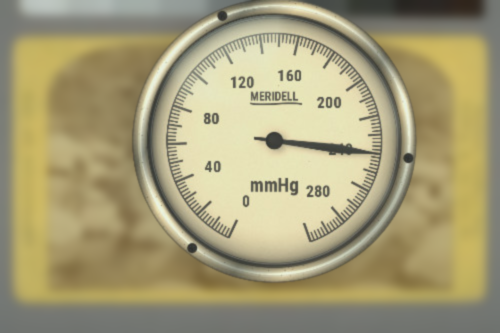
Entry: 240 mmHg
